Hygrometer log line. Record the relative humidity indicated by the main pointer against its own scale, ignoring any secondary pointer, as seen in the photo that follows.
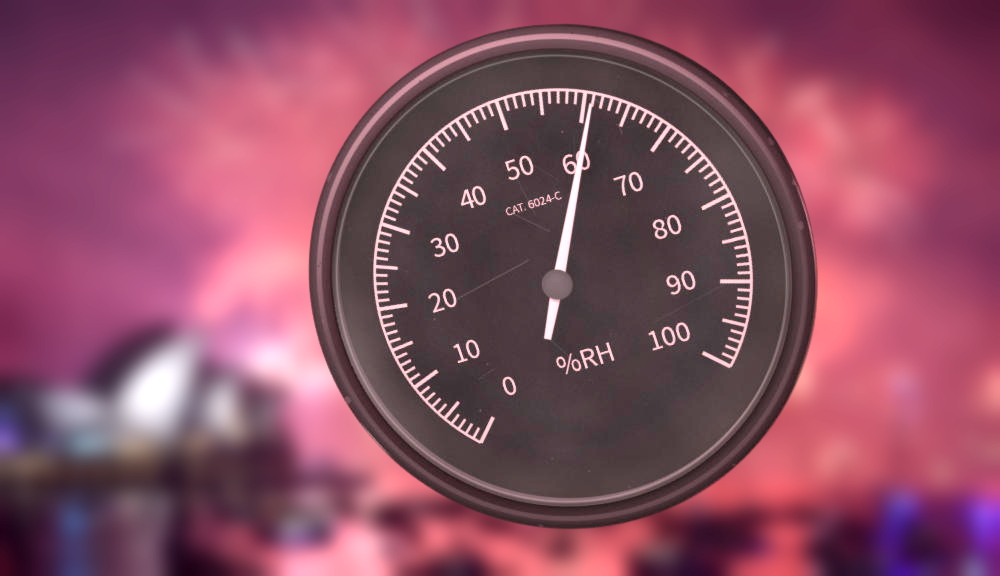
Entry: 61 %
